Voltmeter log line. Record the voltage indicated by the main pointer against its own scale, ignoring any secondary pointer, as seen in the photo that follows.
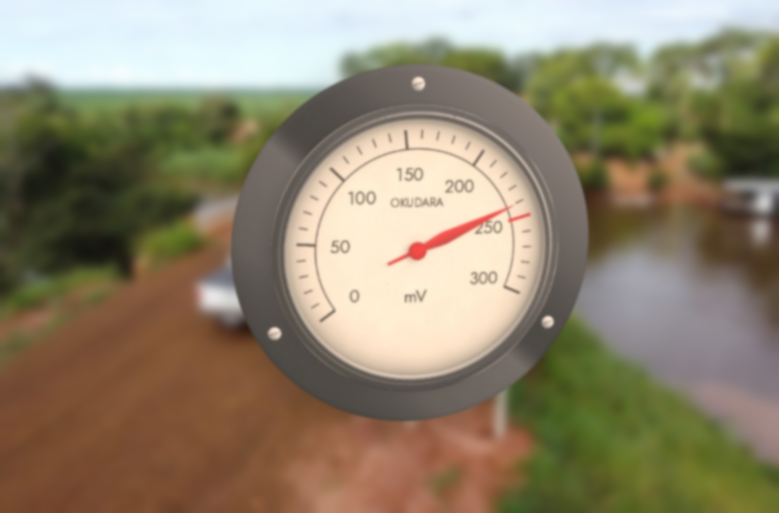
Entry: 240 mV
